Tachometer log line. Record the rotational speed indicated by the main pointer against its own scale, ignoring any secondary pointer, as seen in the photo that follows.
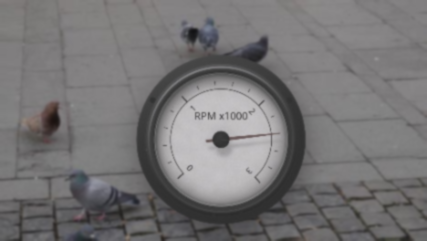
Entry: 2400 rpm
